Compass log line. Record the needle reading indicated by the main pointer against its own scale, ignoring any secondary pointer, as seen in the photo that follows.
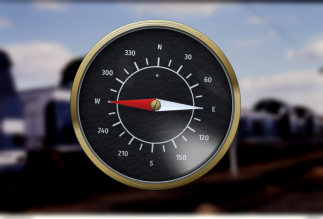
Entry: 270 °
